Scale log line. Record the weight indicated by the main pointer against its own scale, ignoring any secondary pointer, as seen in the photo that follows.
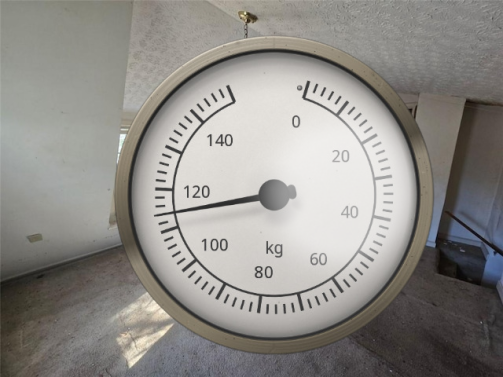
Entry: 114 kg
